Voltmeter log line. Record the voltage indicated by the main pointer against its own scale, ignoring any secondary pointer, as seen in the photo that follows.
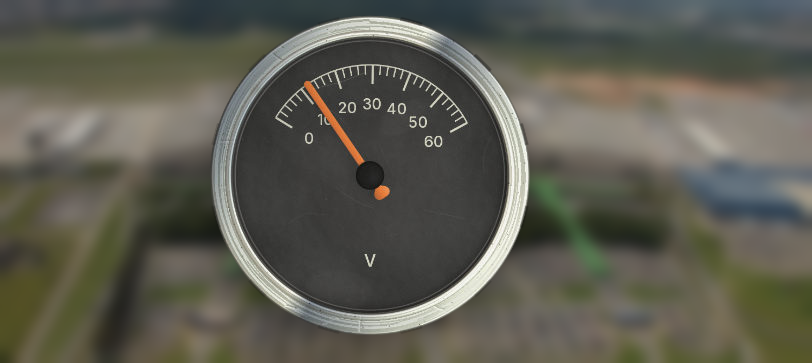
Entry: 12 V
